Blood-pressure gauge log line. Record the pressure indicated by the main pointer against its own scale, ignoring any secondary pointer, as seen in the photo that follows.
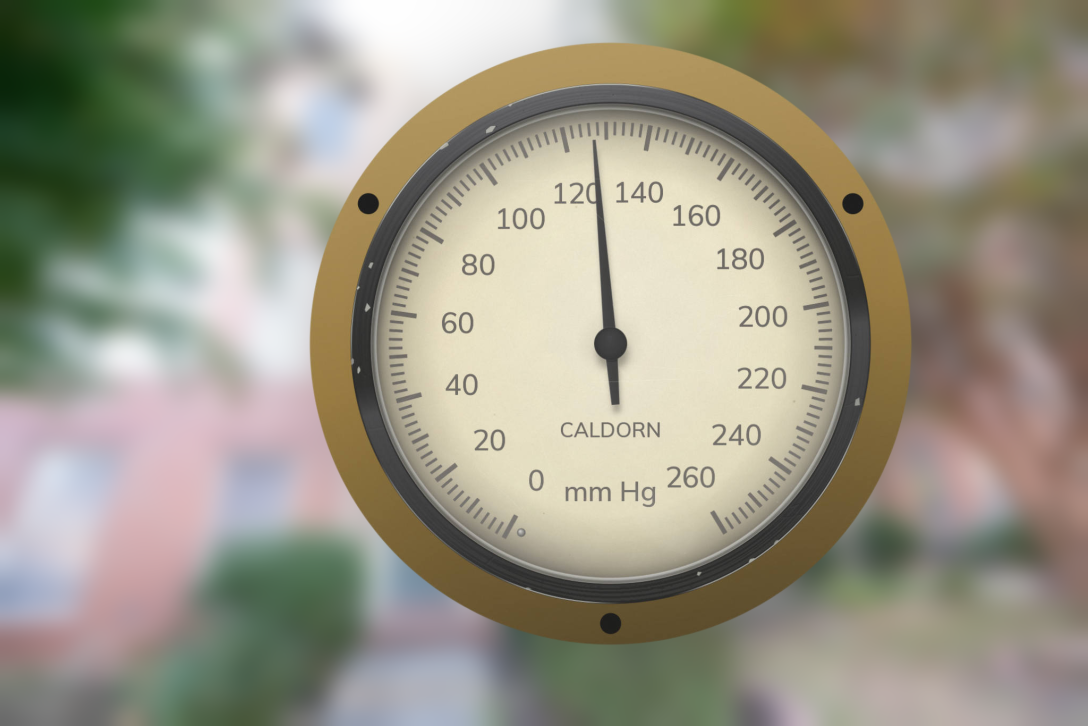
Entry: 127 mmHg
